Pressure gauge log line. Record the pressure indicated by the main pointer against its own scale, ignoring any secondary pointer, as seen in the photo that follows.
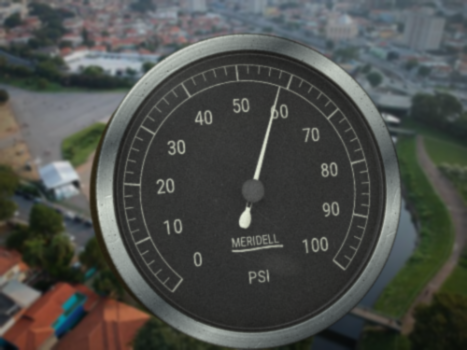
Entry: 58 psi
